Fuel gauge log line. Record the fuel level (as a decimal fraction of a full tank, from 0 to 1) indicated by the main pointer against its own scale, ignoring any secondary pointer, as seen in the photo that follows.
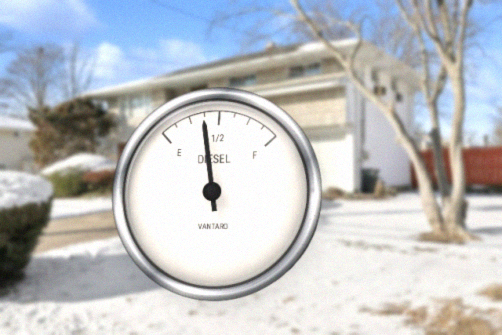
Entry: 0.375
